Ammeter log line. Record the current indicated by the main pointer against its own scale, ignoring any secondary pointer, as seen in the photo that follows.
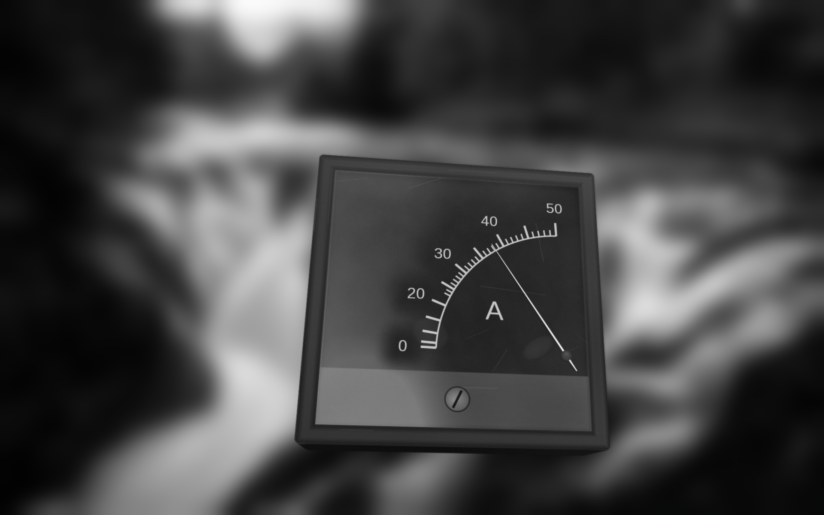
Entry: 38 A
